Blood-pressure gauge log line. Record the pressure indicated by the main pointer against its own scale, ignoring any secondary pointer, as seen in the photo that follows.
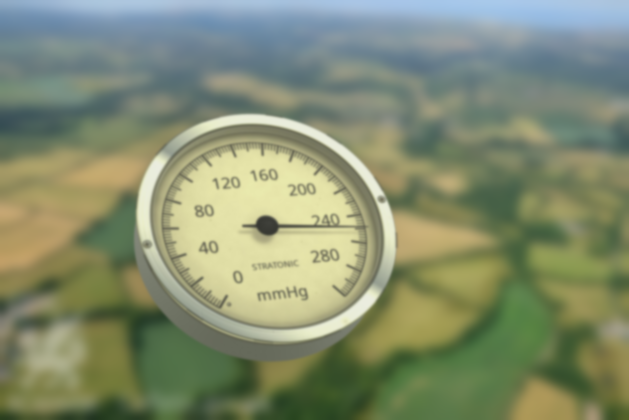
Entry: 250 mmHg
